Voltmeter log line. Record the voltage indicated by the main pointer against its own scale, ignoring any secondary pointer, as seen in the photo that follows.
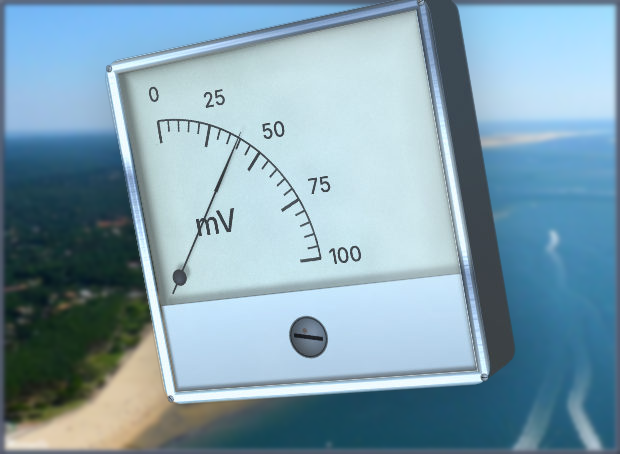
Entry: 40 mV
